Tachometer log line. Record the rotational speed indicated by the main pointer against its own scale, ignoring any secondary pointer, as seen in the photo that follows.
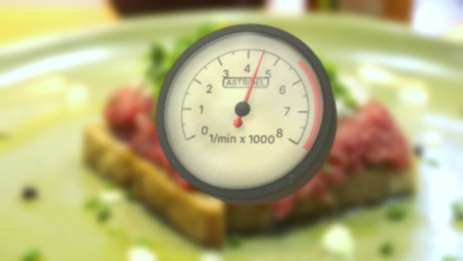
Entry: 4500 rpm
